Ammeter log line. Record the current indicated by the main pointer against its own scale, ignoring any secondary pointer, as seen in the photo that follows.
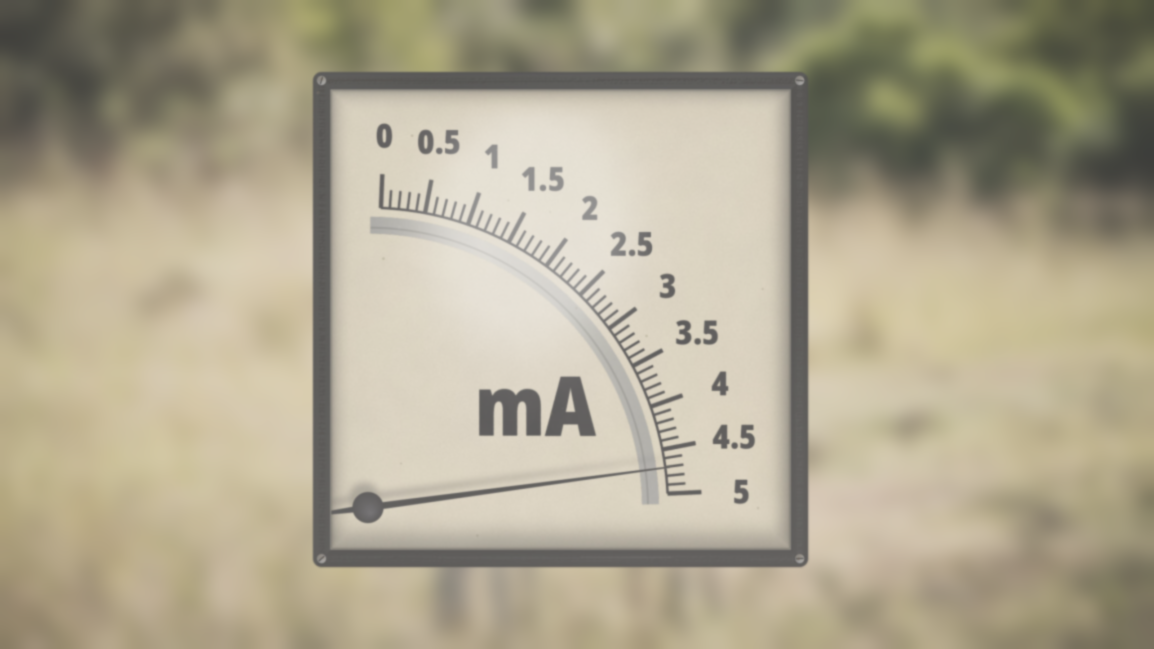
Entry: 4.7 mA
